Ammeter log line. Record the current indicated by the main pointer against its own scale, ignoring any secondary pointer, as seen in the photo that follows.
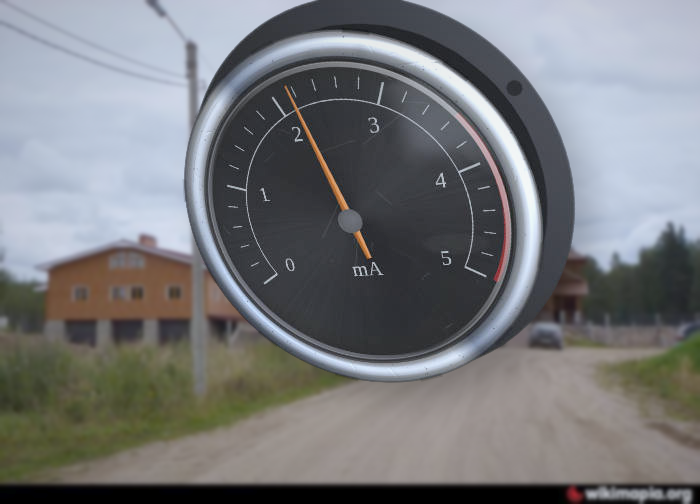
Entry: 2.2 mA
